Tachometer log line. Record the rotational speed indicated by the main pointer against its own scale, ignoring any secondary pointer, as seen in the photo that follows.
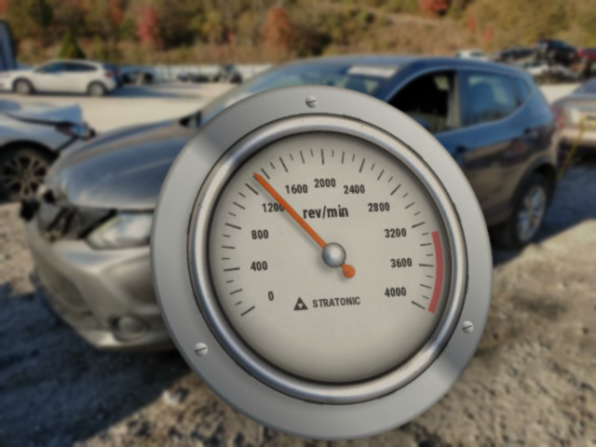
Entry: 1300 rpm
